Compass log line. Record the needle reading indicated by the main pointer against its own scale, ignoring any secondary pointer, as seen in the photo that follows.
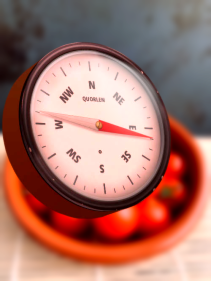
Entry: 100 °
